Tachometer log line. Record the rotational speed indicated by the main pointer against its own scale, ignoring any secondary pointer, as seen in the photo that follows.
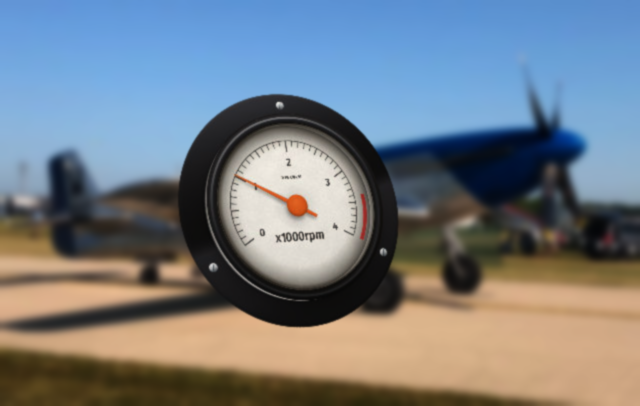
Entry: 1000 rpm
